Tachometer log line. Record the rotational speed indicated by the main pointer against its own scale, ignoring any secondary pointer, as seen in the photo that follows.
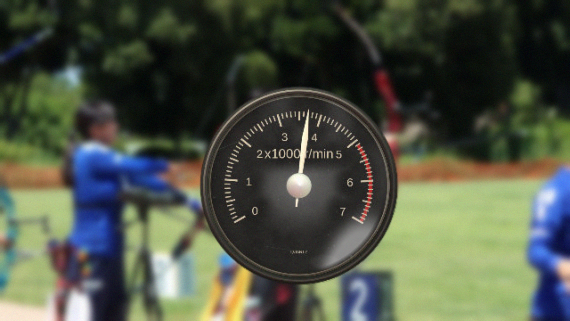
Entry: 3700 rpm
